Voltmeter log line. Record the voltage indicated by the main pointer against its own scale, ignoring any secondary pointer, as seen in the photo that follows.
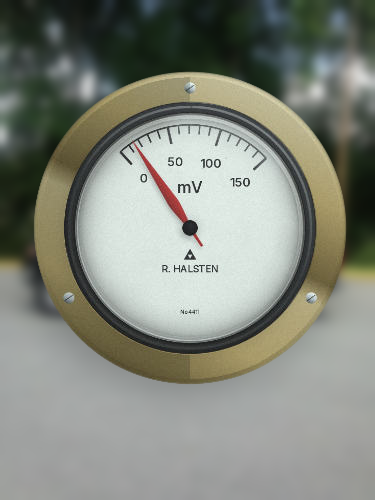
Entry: 15 mV
